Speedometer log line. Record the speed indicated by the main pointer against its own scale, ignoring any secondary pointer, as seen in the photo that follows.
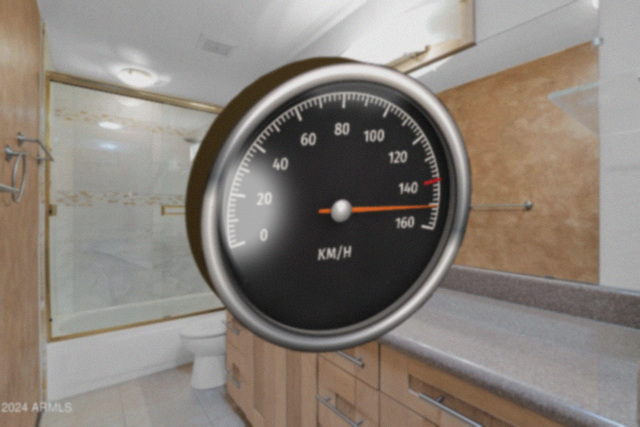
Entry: 150 km/h
